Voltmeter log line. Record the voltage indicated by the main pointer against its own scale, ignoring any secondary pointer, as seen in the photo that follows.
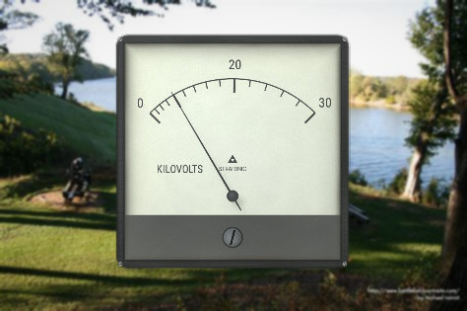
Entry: 10 kV
